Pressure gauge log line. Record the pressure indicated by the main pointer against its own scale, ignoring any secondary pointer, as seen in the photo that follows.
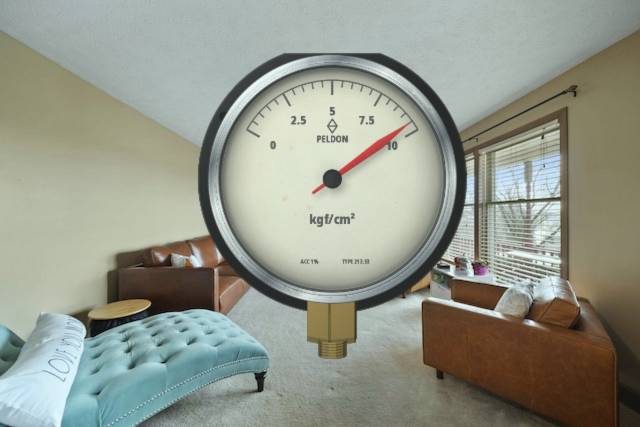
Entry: 9.5 kg/cm²
